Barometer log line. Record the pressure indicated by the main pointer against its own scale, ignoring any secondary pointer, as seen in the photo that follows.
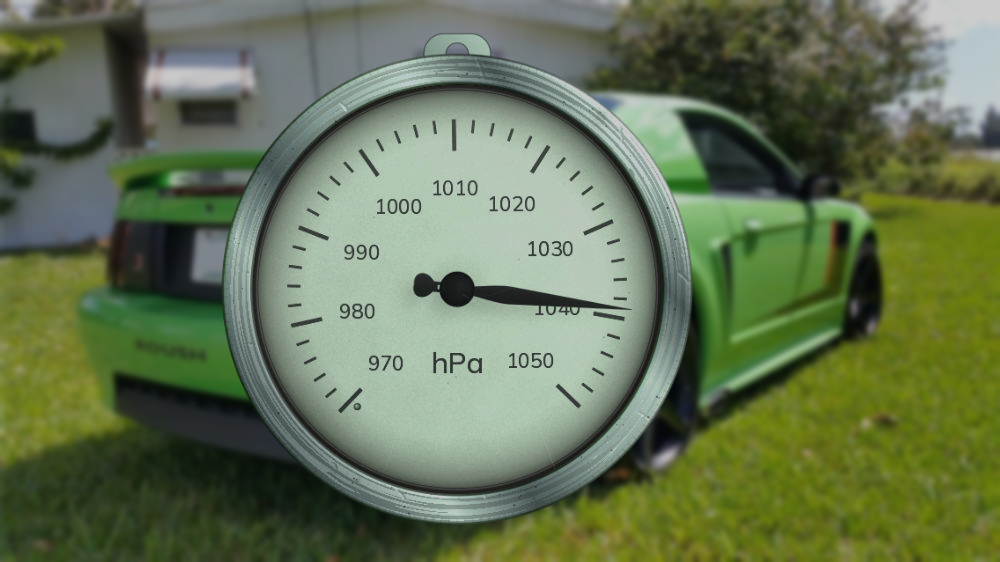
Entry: 1039 hPa
